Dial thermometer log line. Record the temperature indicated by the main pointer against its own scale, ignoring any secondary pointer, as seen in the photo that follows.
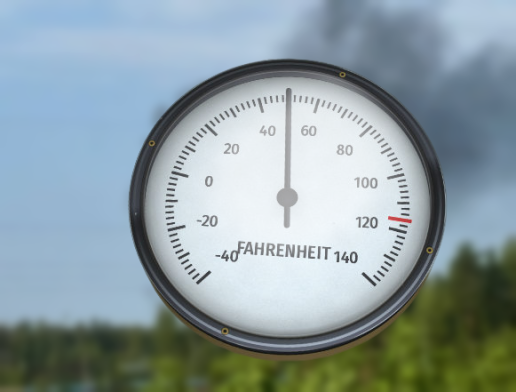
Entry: 50 °F
